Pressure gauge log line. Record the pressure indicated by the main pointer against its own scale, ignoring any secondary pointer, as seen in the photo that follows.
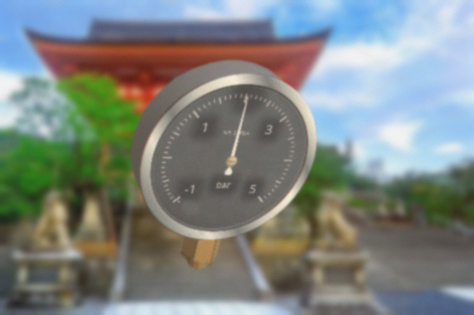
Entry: 2 bar
